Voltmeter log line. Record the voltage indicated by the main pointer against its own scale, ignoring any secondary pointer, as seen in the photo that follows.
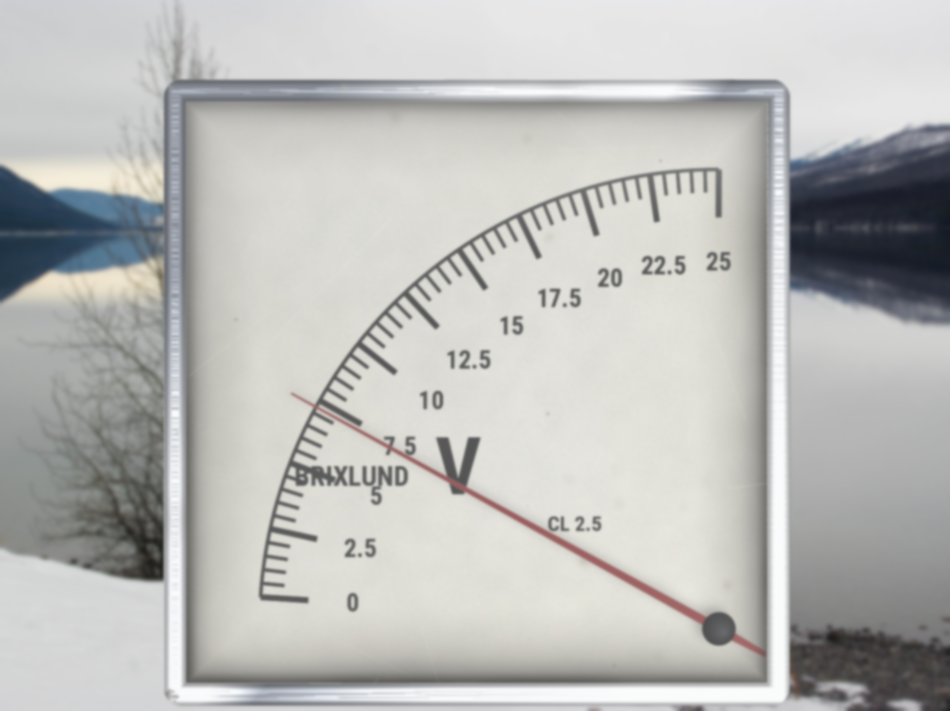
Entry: 7.25 V
